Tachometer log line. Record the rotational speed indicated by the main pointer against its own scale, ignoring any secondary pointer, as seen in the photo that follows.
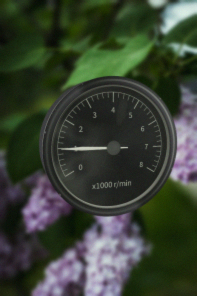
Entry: 1000 rpm
